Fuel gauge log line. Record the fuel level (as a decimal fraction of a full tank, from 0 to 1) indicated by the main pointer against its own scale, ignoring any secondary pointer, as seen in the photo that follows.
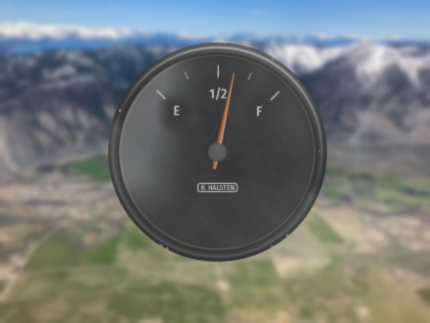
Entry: 0.625
